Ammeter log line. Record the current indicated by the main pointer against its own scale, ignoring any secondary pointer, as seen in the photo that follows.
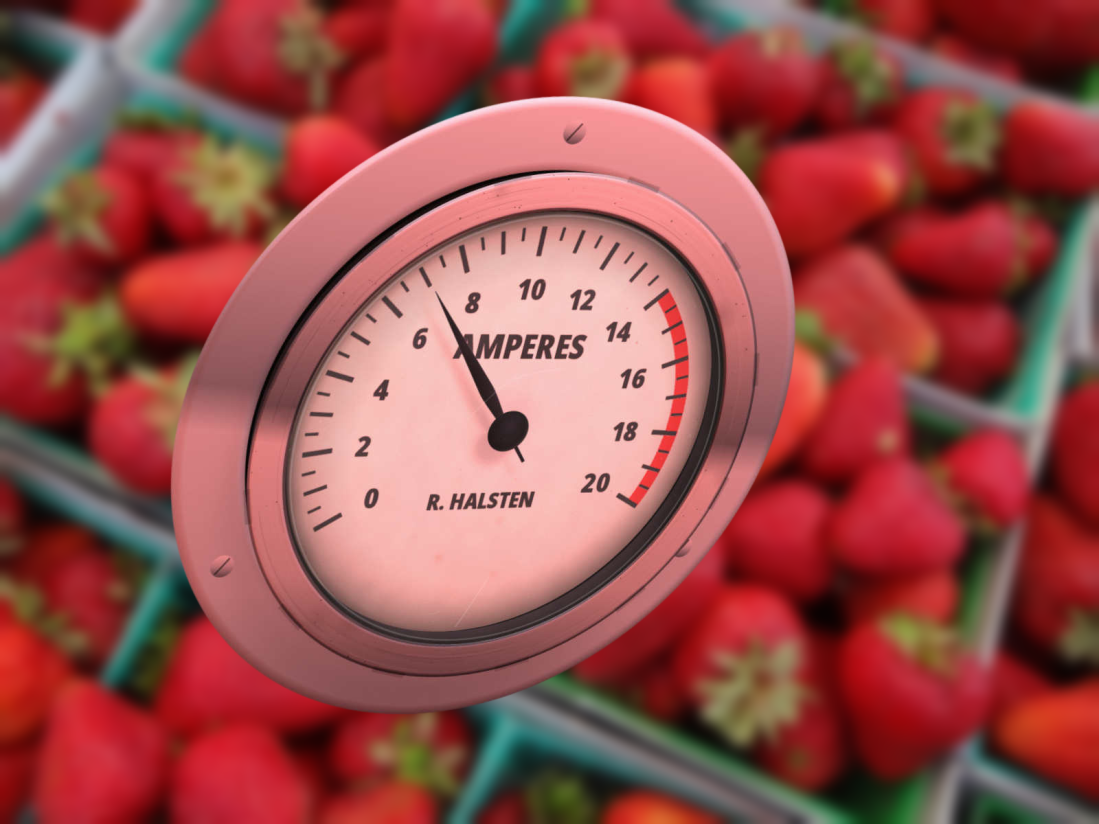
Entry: 7 A
